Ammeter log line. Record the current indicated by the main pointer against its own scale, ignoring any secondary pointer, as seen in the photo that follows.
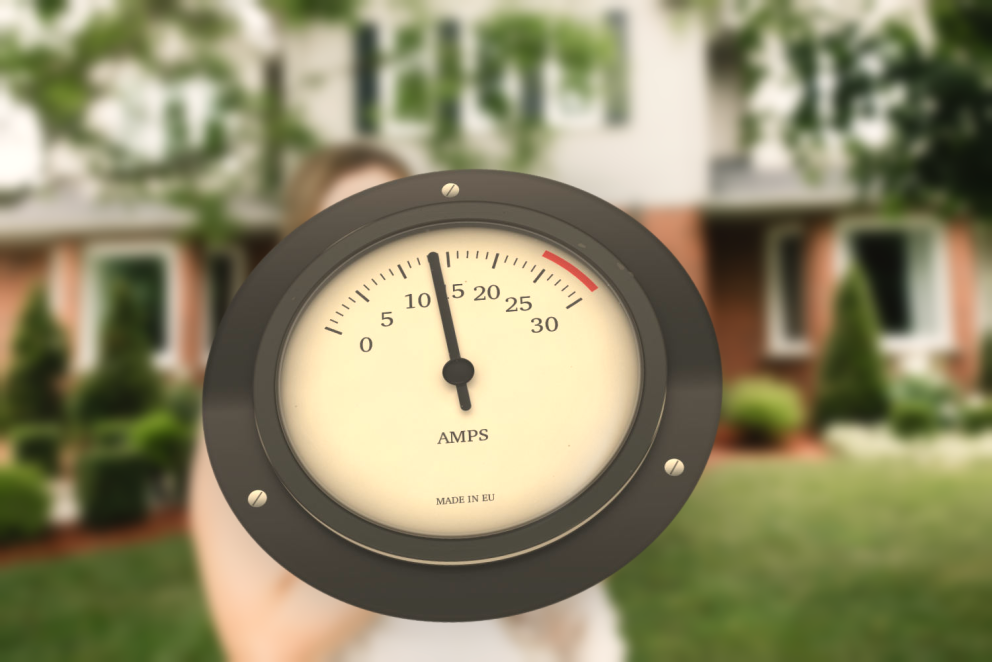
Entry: 13.5 A
